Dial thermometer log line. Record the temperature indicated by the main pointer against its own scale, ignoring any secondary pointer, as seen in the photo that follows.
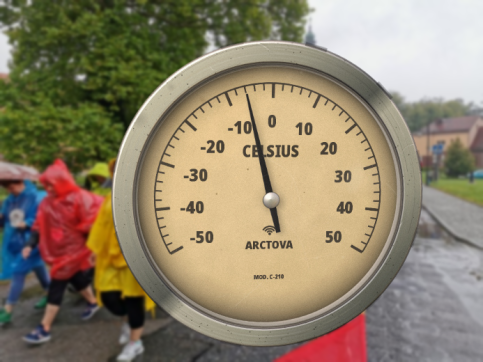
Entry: -6 °C
